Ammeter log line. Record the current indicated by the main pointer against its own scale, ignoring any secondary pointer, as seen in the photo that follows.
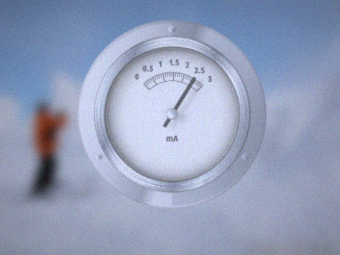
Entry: 2.5 mA
